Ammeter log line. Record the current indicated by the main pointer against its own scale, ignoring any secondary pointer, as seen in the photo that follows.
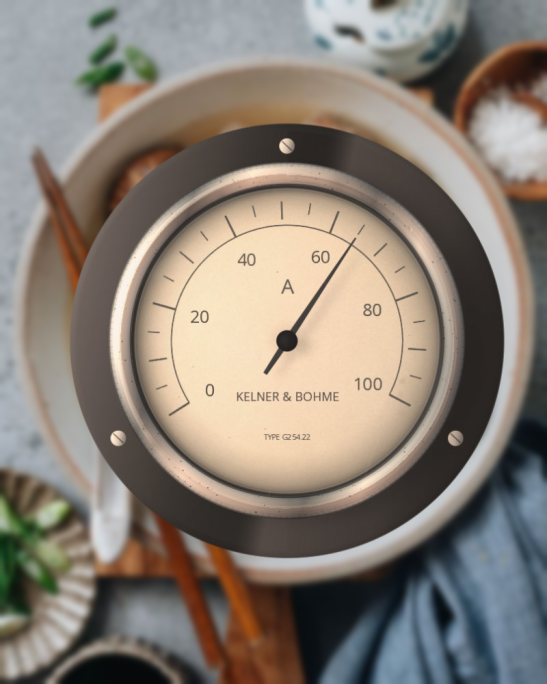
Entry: 65 A
